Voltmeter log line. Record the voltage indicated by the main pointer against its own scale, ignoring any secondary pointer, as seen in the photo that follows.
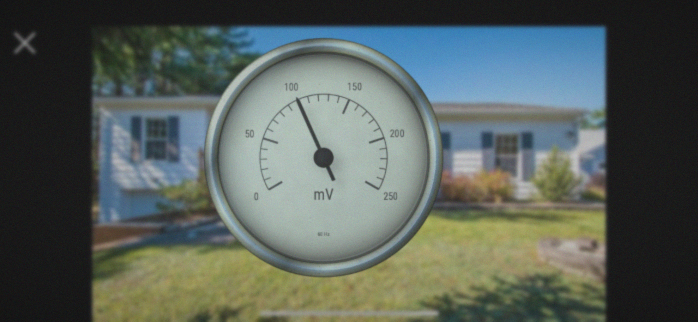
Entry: 100 mV
